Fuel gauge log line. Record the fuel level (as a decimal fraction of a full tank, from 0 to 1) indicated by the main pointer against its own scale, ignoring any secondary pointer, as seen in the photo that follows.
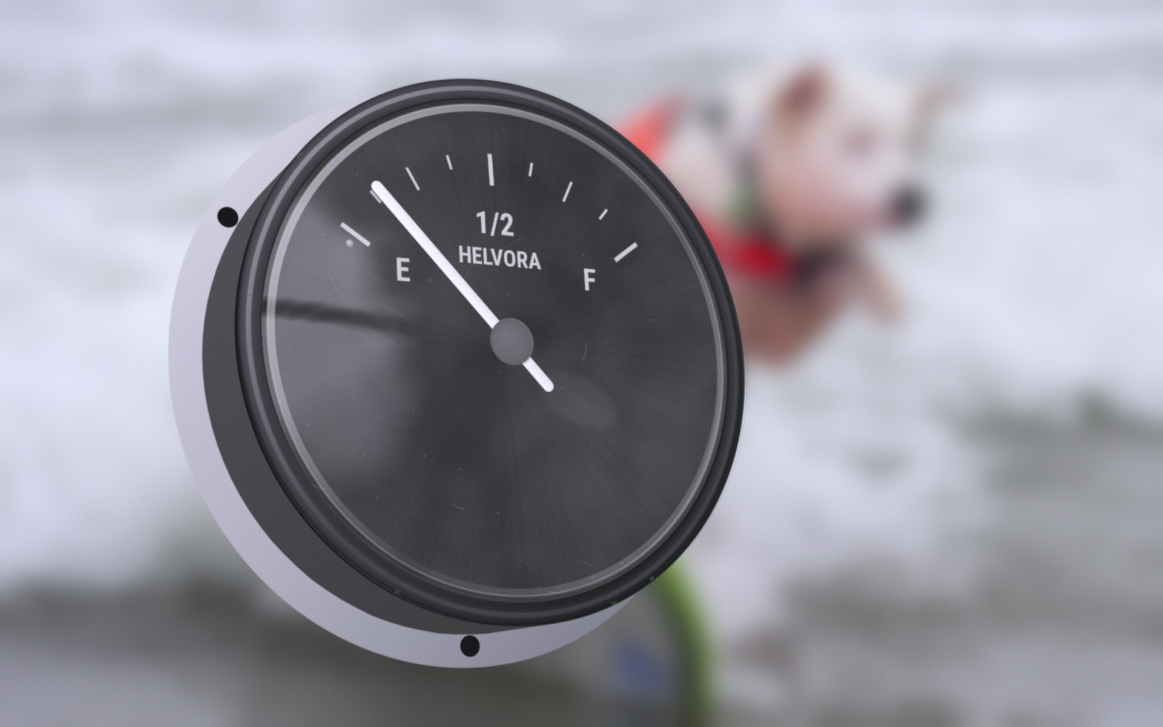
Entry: 0.125
